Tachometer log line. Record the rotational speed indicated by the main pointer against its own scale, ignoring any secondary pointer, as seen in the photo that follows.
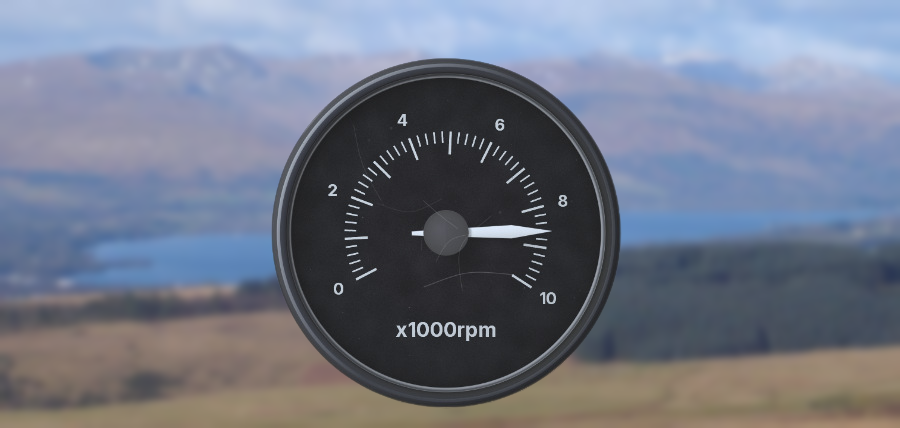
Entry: 8600 rpm
